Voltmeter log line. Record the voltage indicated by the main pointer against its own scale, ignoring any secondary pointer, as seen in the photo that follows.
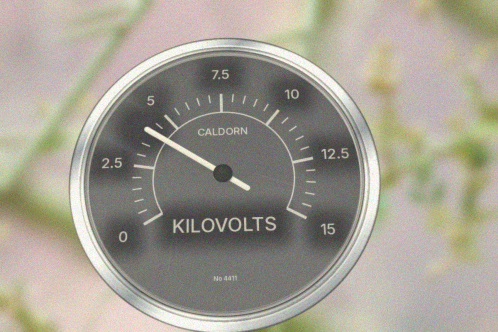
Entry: 4 kV
